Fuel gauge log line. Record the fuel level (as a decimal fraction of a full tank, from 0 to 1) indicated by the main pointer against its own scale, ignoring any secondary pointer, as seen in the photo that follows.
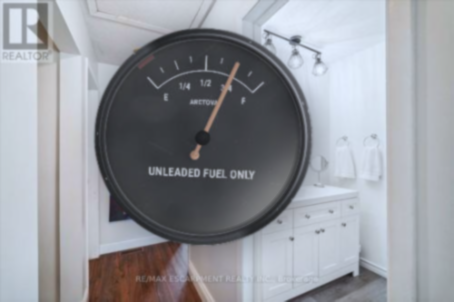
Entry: 0.75
